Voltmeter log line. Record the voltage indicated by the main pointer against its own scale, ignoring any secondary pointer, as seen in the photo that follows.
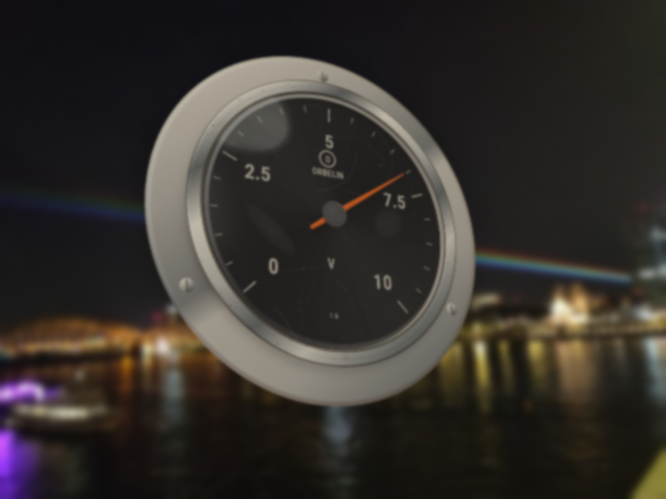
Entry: 7 V
